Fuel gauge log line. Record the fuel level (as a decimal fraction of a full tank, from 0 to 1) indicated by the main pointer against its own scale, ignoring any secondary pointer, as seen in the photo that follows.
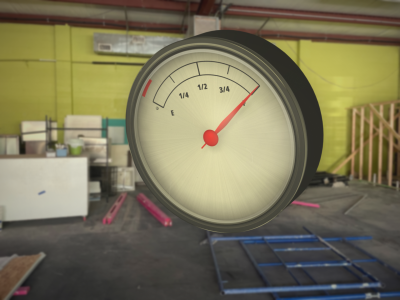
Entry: 1
